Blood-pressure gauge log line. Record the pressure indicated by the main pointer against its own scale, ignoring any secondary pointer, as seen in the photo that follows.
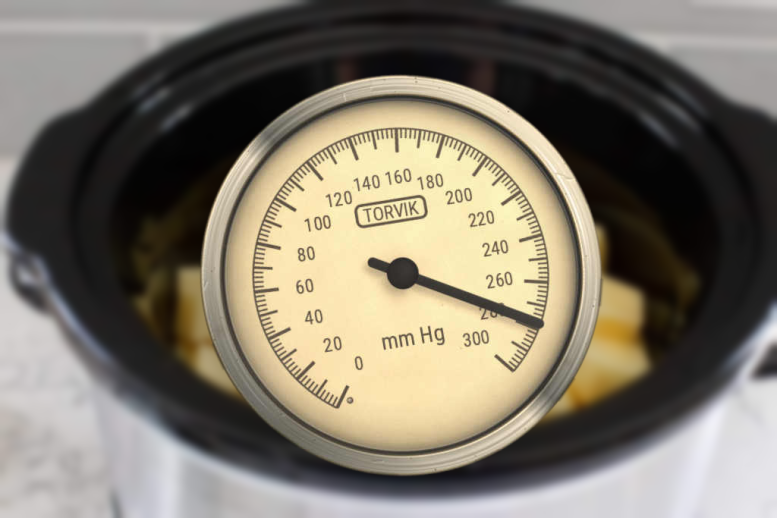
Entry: 278 mmHg
